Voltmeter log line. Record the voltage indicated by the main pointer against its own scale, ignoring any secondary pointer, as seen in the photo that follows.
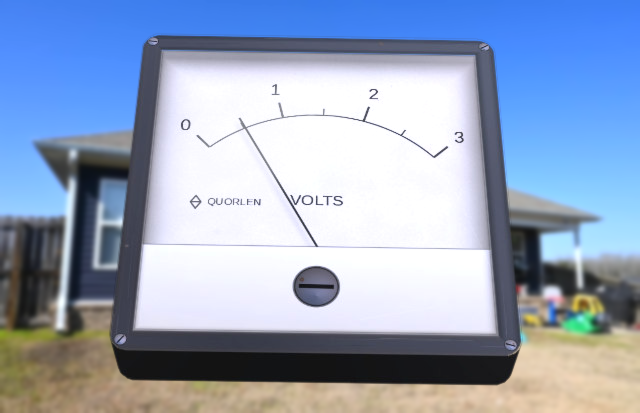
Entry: 0.5 V
